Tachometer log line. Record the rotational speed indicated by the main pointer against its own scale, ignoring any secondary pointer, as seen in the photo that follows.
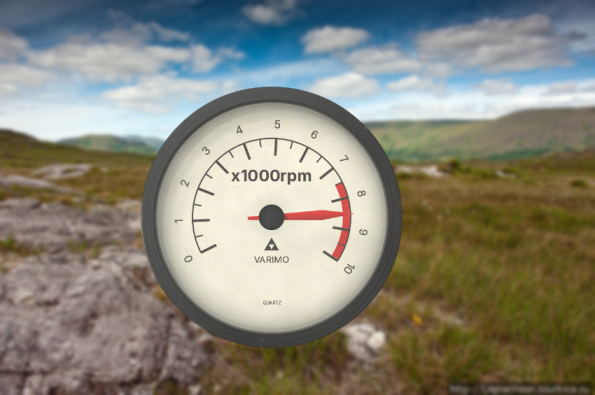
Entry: 8500 rpm
